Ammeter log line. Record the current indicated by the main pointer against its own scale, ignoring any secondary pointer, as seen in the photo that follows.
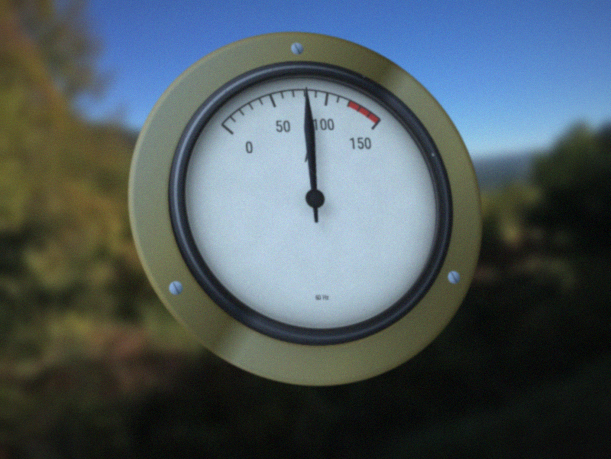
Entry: 80 A
